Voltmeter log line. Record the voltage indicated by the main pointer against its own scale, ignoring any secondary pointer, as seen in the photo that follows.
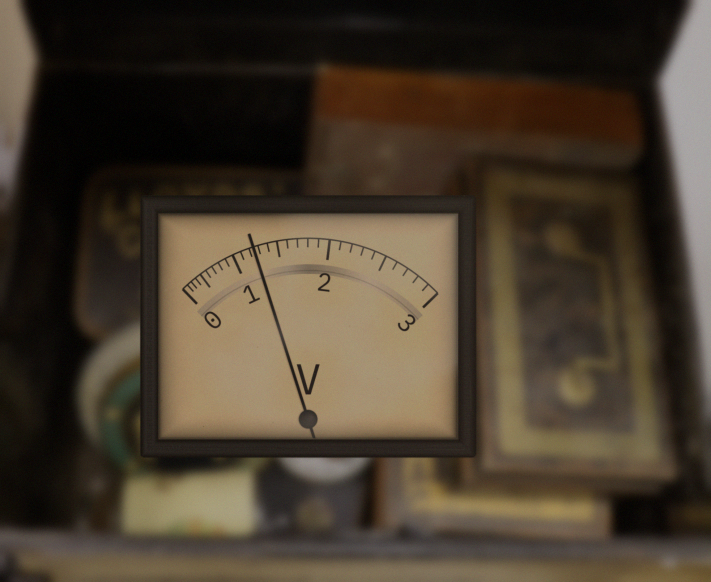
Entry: 1.25 V
